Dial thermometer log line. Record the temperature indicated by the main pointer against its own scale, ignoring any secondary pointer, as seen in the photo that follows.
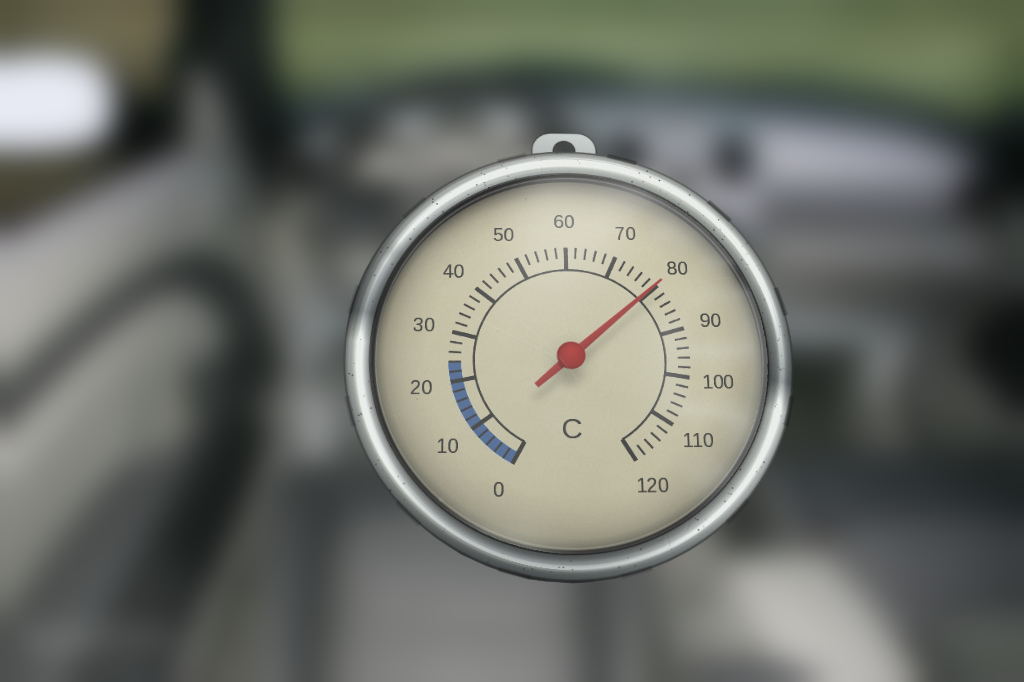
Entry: 80 °C
